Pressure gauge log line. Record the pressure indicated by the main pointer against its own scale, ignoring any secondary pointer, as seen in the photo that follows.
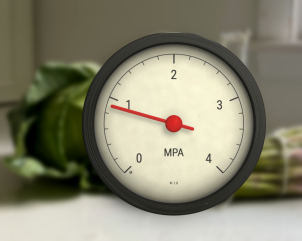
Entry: 0.9 MPa
